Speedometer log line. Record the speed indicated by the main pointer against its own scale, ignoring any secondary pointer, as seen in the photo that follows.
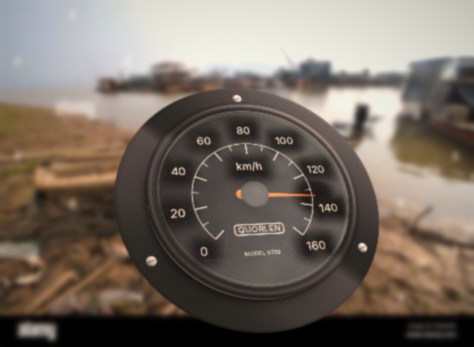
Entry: 135 km/h
